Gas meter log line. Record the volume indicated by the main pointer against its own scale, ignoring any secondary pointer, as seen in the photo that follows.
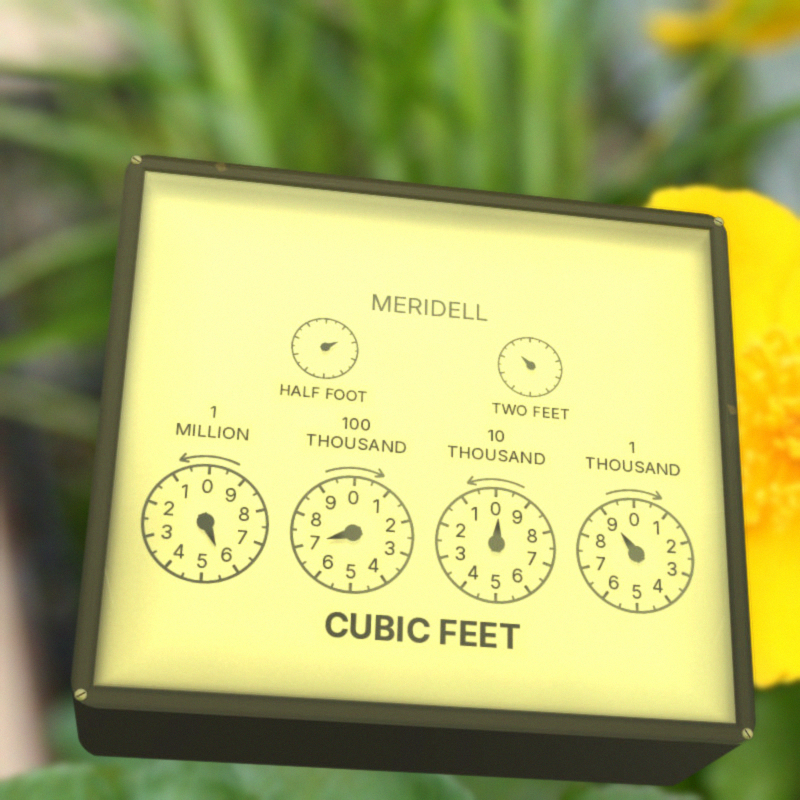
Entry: 569900 ft³
